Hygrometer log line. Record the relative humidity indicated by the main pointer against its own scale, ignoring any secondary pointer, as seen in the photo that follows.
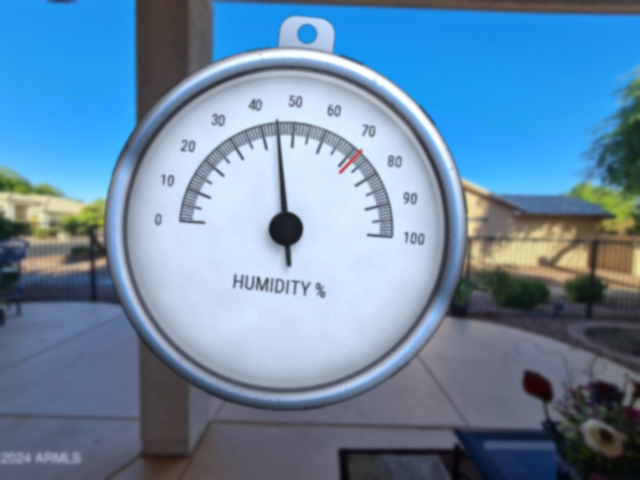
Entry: 45 %
